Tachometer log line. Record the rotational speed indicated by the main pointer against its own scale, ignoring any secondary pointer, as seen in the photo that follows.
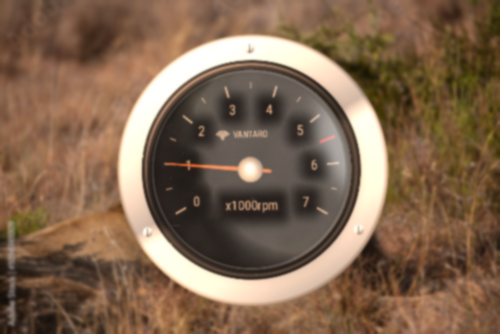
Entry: 1000 rpm
